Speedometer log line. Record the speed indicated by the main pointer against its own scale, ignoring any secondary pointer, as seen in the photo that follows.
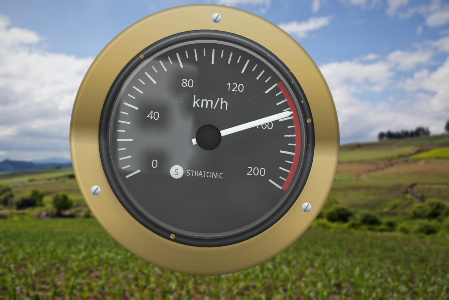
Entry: 157.5 km/h
